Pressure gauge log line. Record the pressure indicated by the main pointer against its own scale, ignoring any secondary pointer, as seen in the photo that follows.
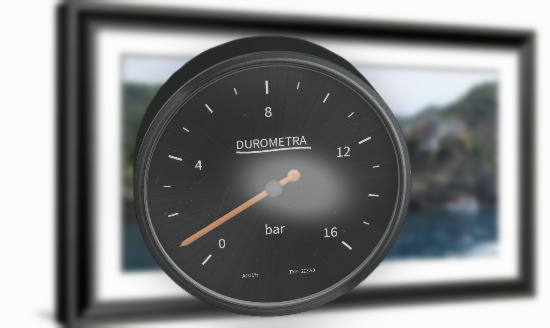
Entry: 1 bar
